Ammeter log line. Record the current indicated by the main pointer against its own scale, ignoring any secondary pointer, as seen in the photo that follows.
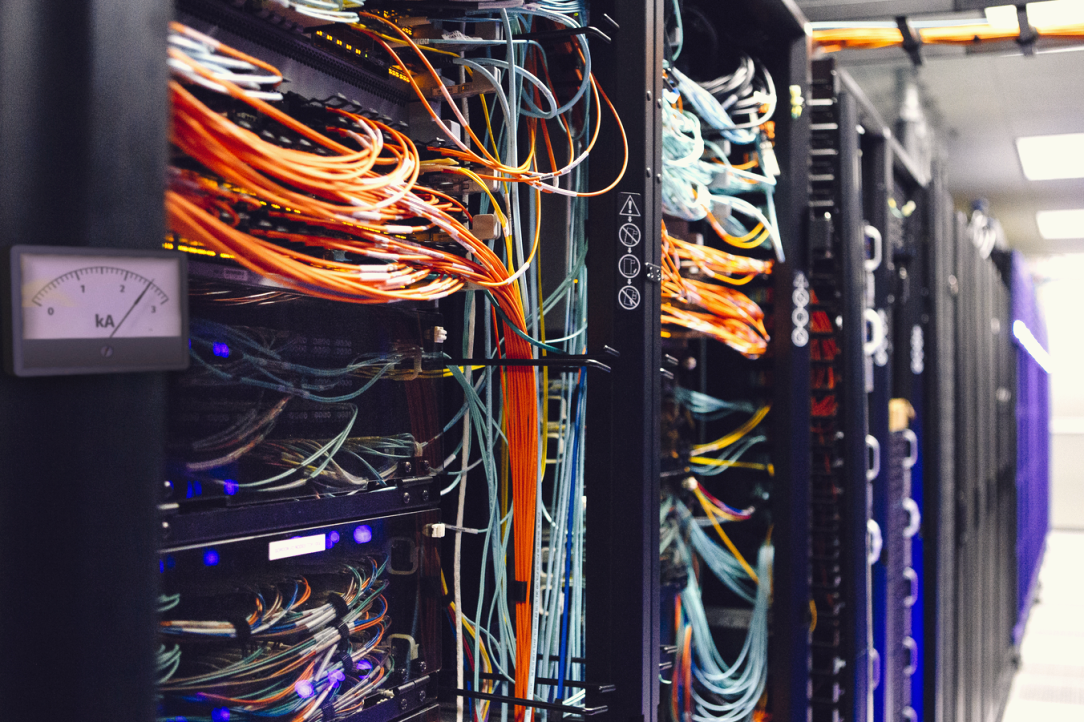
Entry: 2.5 kA
